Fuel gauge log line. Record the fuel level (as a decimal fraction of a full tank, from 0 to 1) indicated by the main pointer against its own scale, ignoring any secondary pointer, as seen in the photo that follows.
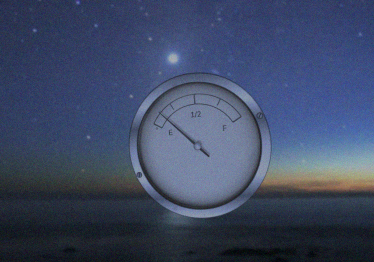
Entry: 0.125
